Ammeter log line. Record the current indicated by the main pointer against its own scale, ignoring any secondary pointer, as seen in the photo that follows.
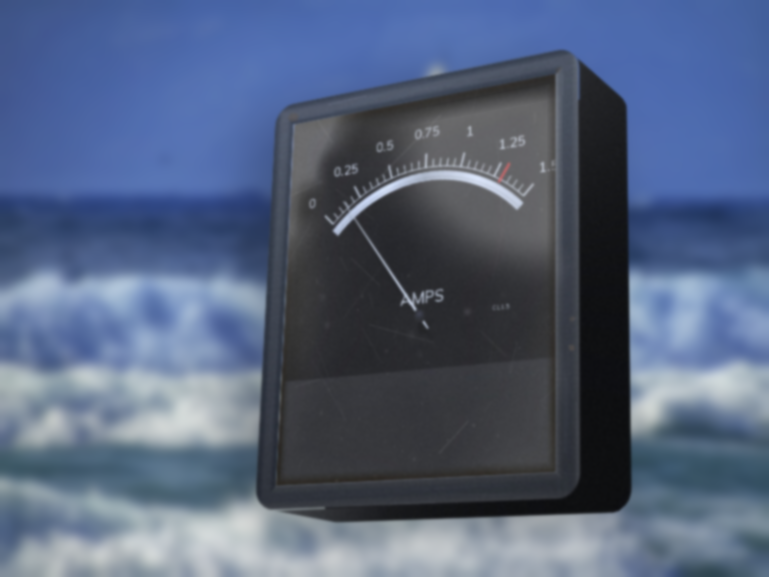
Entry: 0.15 A
